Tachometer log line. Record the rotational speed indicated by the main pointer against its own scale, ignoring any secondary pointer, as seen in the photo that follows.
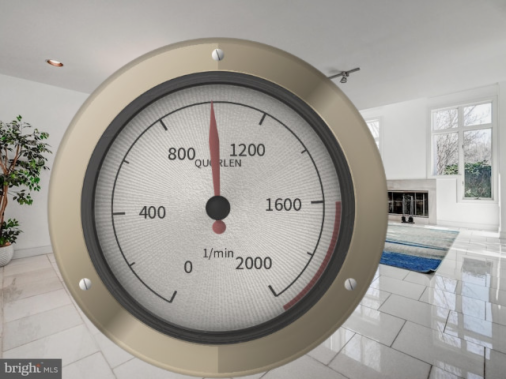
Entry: 1000 rpm
